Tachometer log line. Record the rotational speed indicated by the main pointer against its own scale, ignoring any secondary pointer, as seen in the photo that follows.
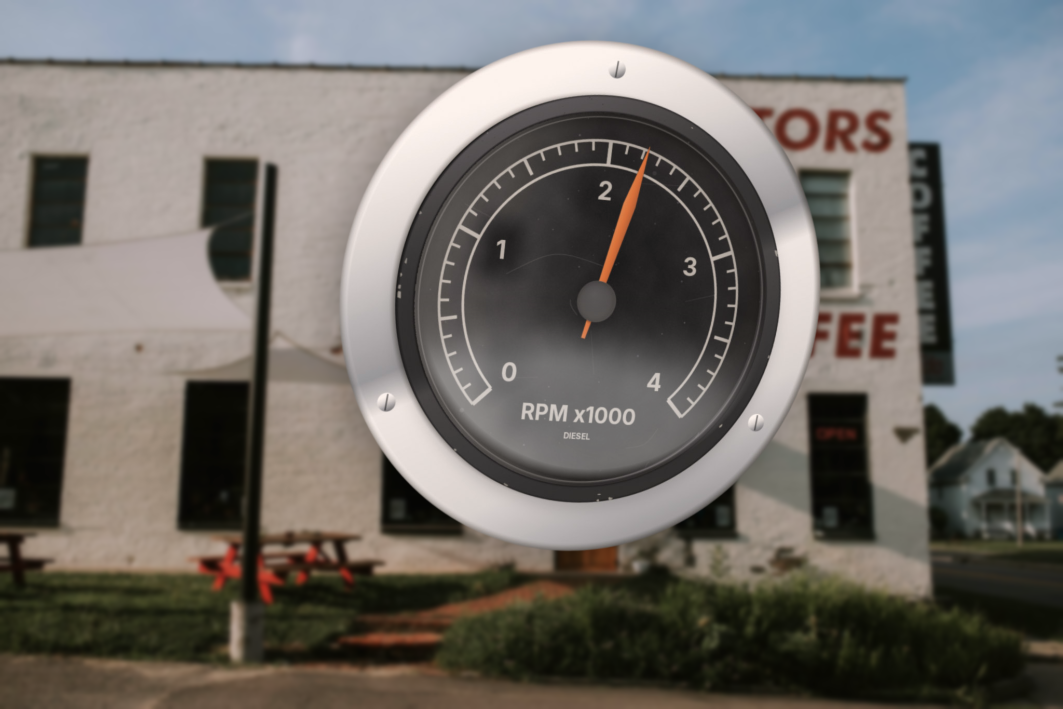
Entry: 2200 rpm
